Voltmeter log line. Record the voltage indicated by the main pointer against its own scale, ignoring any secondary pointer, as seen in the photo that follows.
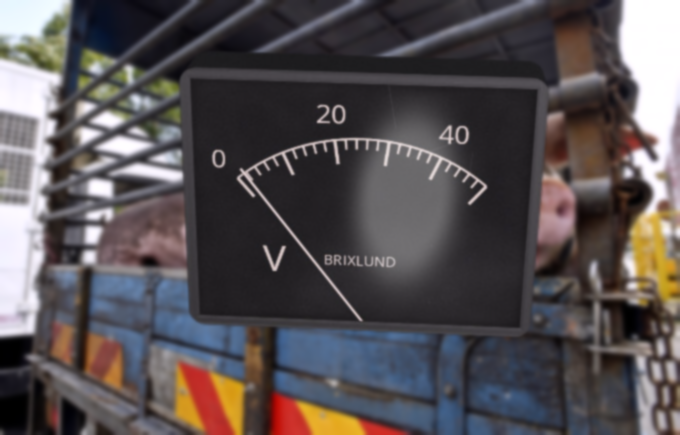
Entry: 2 V
